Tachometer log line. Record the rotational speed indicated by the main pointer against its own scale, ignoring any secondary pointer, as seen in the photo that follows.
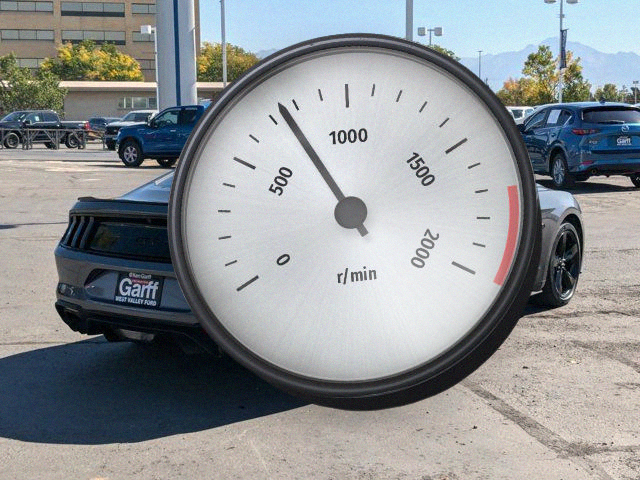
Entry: 750 rpm
